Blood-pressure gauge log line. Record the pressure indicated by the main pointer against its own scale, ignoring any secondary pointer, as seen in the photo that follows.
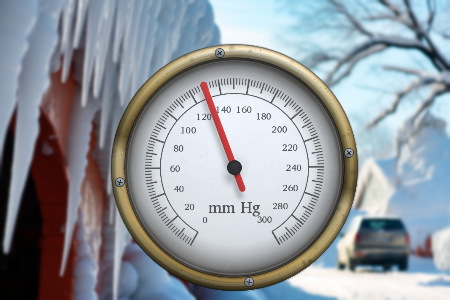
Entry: 130 mmHg
